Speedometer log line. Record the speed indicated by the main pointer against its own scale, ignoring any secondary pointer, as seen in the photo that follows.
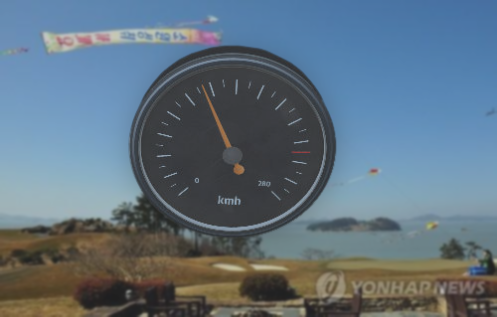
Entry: 115 km/h
